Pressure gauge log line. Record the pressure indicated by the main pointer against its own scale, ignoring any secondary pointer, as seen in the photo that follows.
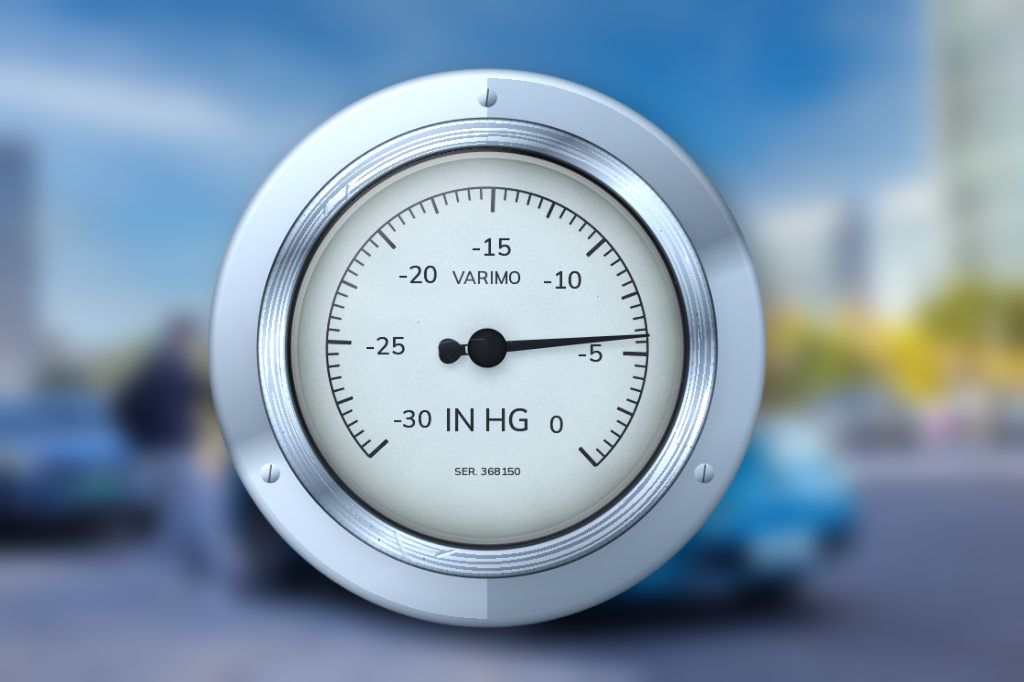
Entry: -5.75 inHg
